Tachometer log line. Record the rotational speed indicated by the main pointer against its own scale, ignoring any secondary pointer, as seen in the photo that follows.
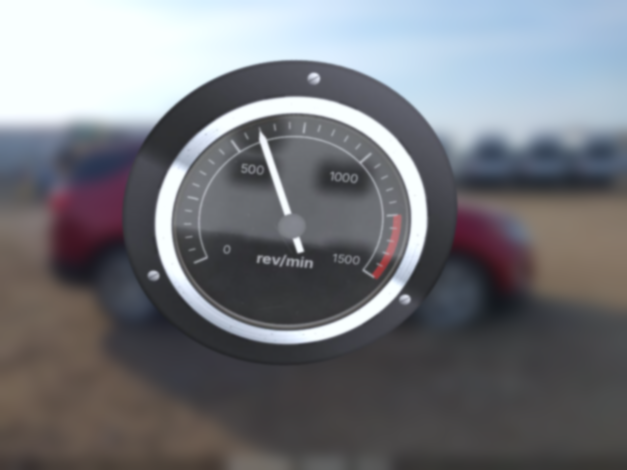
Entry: 600 rpm
